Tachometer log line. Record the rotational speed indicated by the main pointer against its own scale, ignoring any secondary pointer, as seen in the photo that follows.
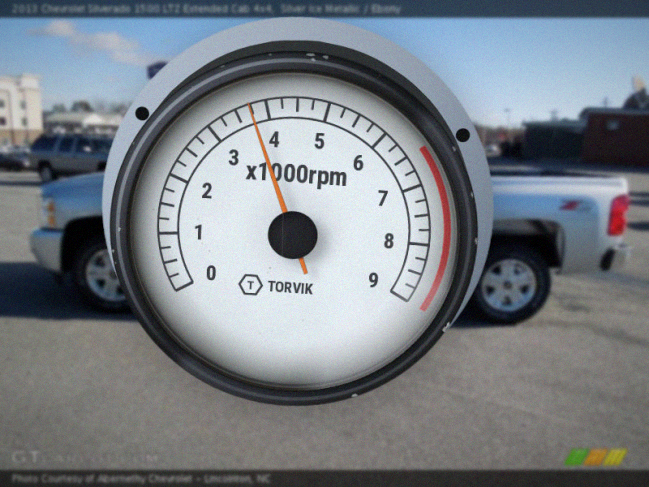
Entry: 3750 rpm
